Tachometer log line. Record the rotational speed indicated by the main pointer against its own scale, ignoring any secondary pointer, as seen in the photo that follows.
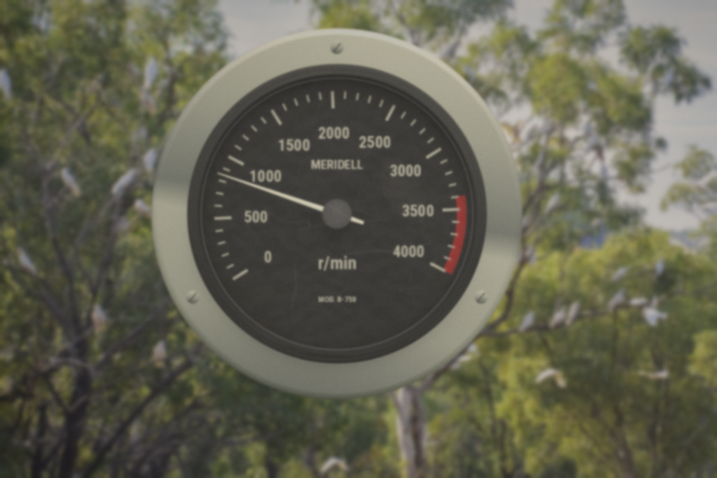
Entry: 850 rpm
